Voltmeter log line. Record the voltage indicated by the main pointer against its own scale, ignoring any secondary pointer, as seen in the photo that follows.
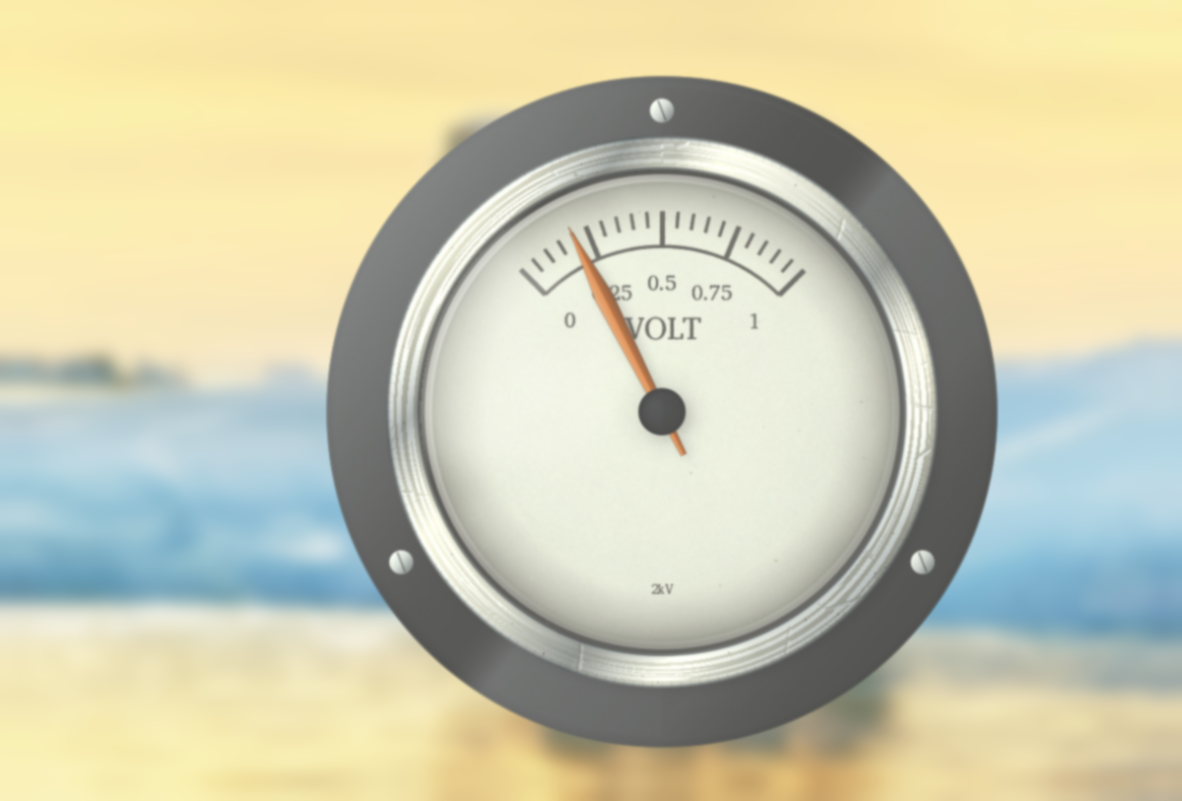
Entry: 0.2 V
